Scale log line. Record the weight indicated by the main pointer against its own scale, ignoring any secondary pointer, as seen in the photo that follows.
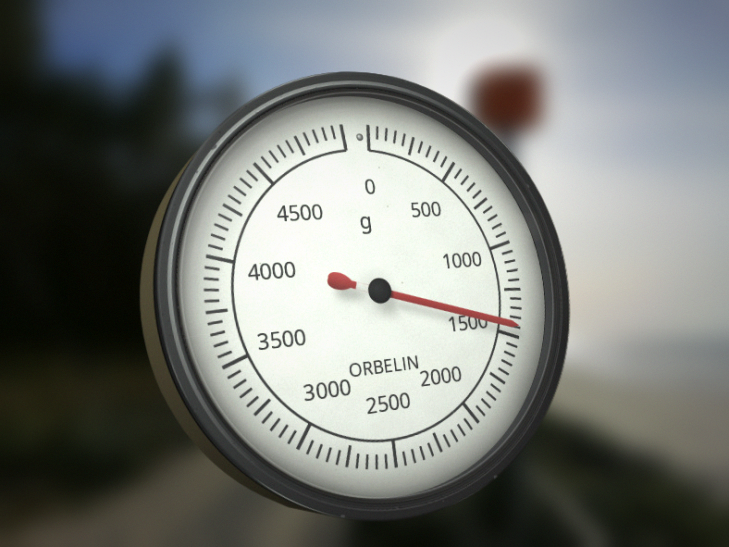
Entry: 1450 g
